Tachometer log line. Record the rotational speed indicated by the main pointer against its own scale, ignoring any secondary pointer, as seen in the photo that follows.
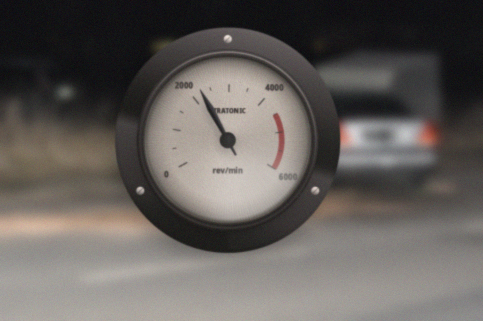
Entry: 2250 rpm
